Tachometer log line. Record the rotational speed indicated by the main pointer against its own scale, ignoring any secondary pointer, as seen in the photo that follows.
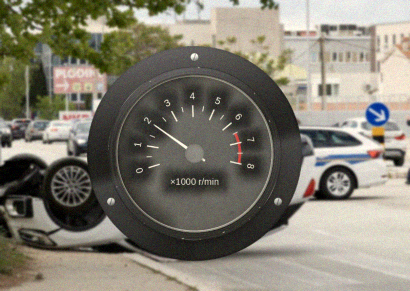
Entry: 2000 rpm
